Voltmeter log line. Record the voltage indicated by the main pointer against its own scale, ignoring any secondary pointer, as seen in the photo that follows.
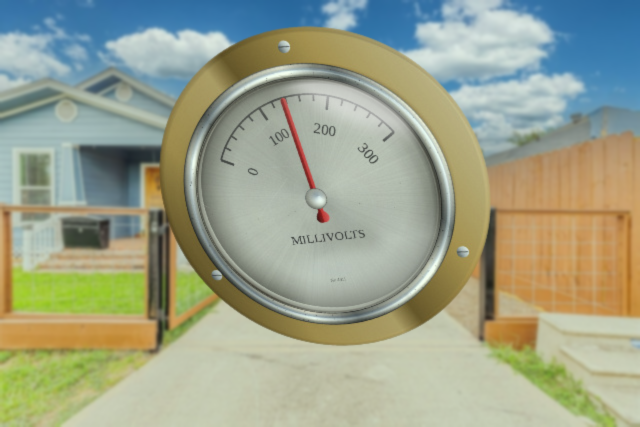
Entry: 140 mV
